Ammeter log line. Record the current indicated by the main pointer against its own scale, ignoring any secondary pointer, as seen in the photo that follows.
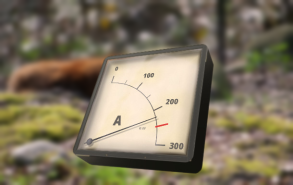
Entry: 225 A
